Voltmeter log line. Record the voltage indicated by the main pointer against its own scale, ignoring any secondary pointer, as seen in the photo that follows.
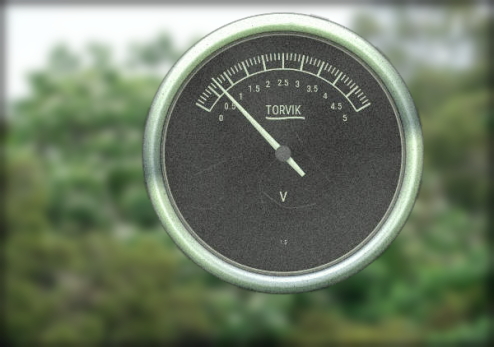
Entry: 0.7 V
